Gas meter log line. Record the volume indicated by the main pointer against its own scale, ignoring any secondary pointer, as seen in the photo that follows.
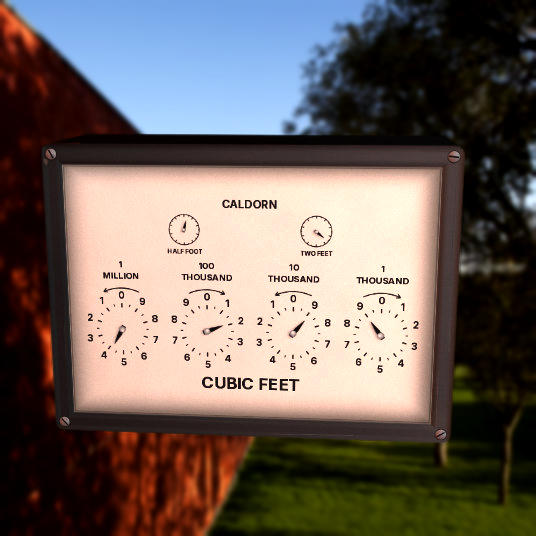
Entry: 418900 ft³
